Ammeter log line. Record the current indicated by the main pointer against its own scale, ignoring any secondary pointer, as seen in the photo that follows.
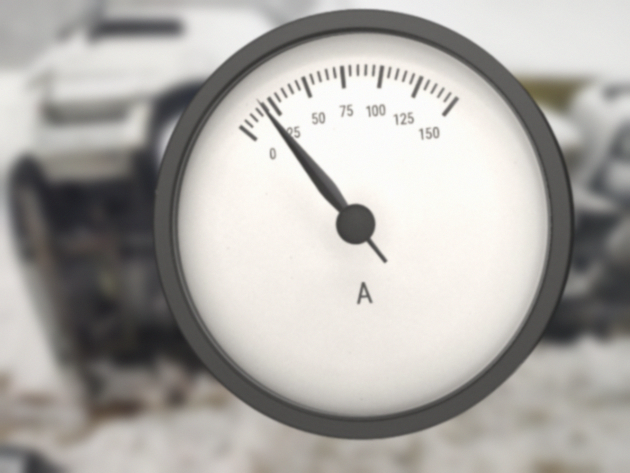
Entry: 20 A
